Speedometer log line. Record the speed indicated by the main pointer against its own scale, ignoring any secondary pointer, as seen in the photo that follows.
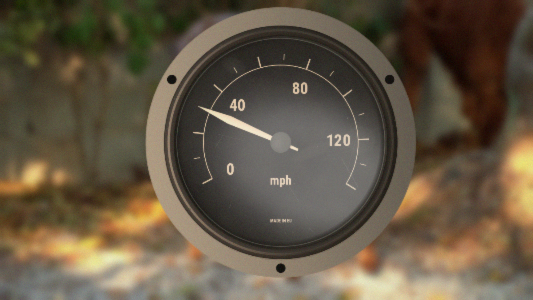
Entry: 30 mph
